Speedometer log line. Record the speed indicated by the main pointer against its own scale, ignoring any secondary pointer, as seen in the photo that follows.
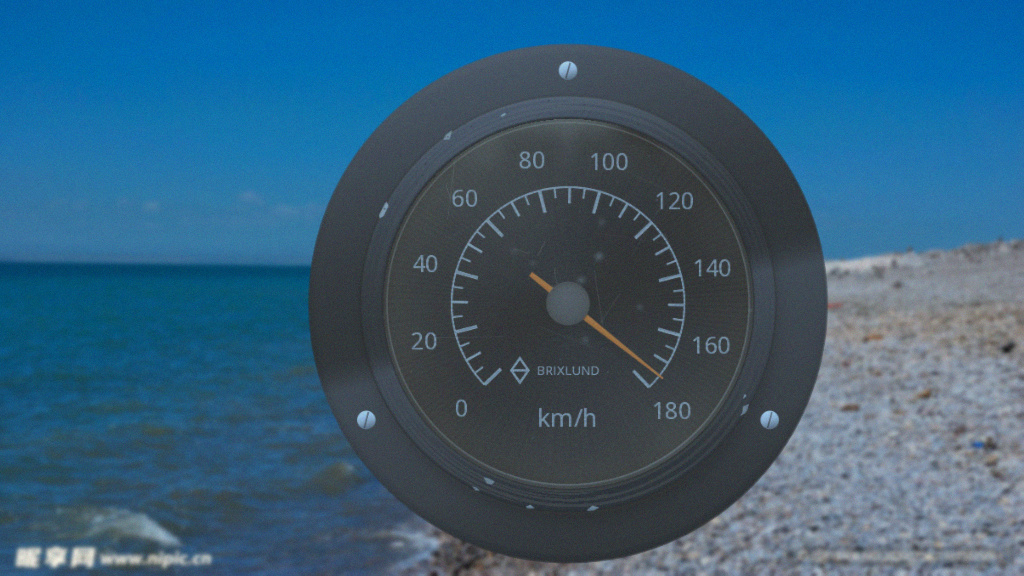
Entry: 175 km/h
